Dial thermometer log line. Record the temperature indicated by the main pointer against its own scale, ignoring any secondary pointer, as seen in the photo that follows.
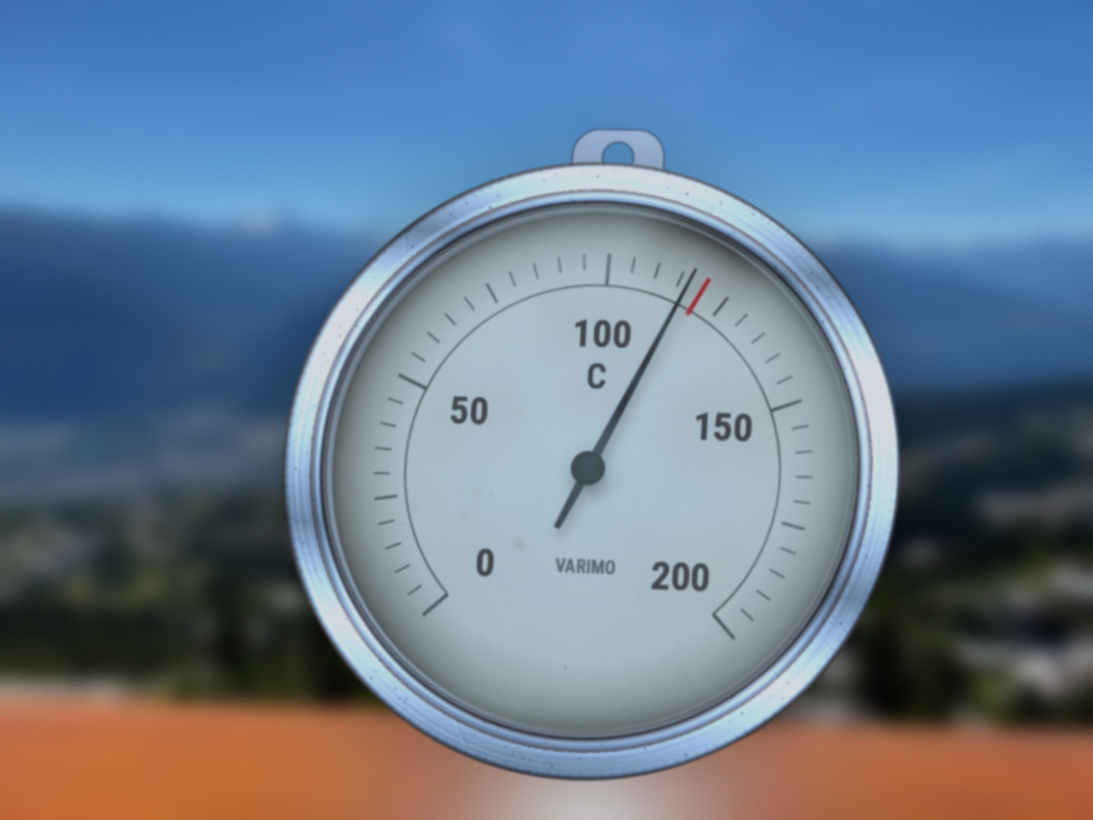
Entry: 117.5 °C
